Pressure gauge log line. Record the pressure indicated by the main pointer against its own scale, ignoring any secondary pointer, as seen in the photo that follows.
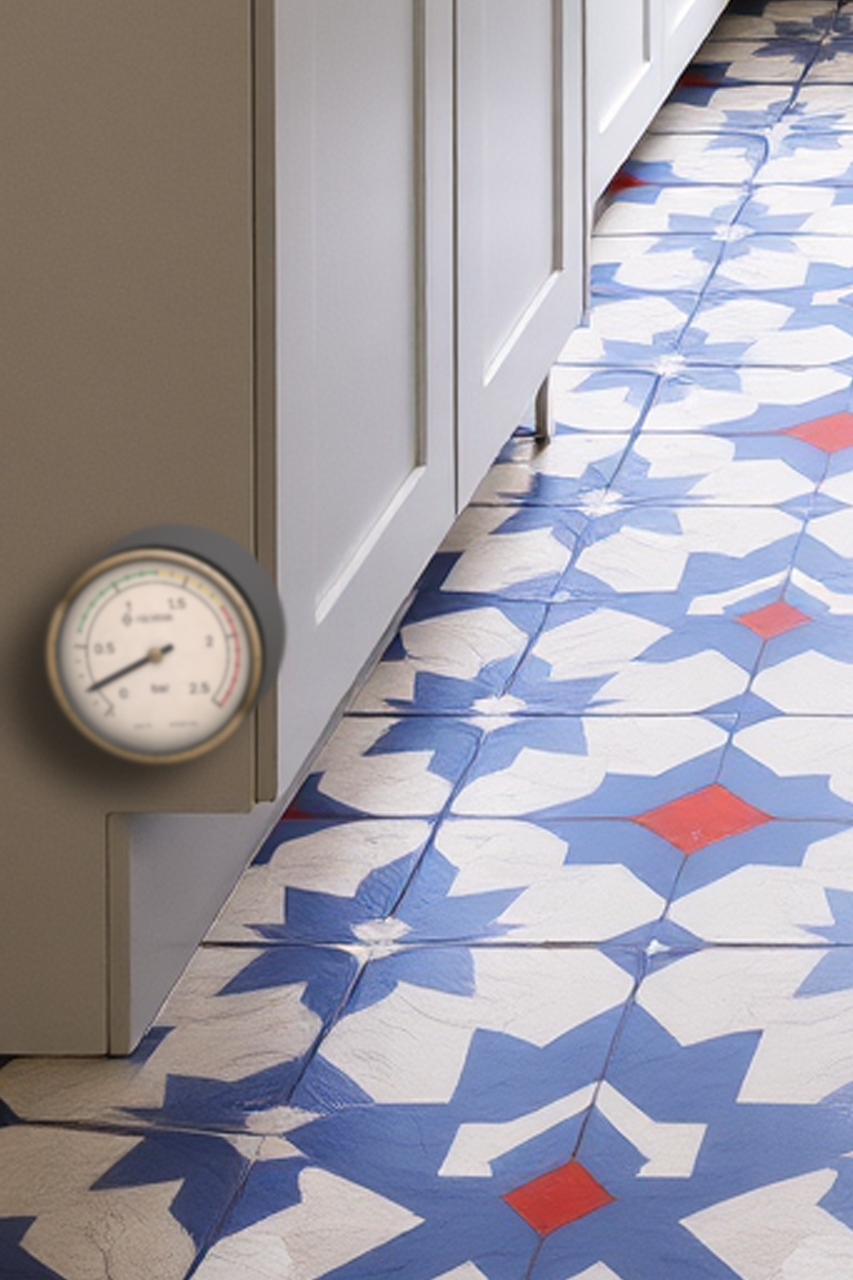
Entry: 0.2 bar
